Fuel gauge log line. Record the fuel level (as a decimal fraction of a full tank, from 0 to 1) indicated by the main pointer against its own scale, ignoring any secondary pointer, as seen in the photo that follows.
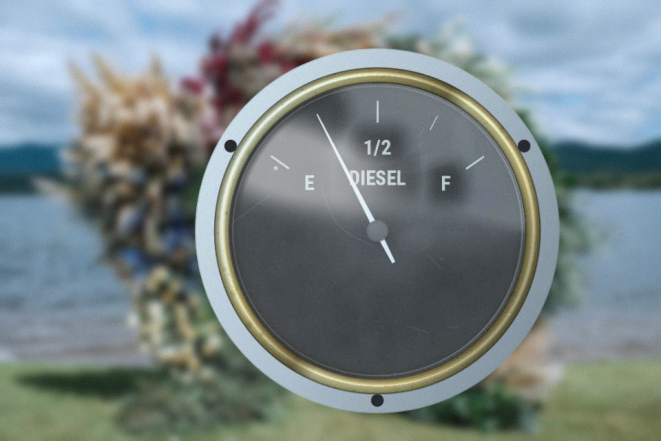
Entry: 0.25
